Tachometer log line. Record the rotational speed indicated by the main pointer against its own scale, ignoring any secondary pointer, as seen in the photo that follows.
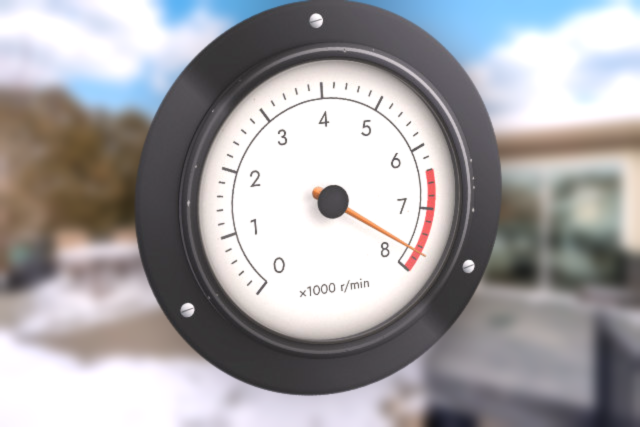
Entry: 7700 rpm
